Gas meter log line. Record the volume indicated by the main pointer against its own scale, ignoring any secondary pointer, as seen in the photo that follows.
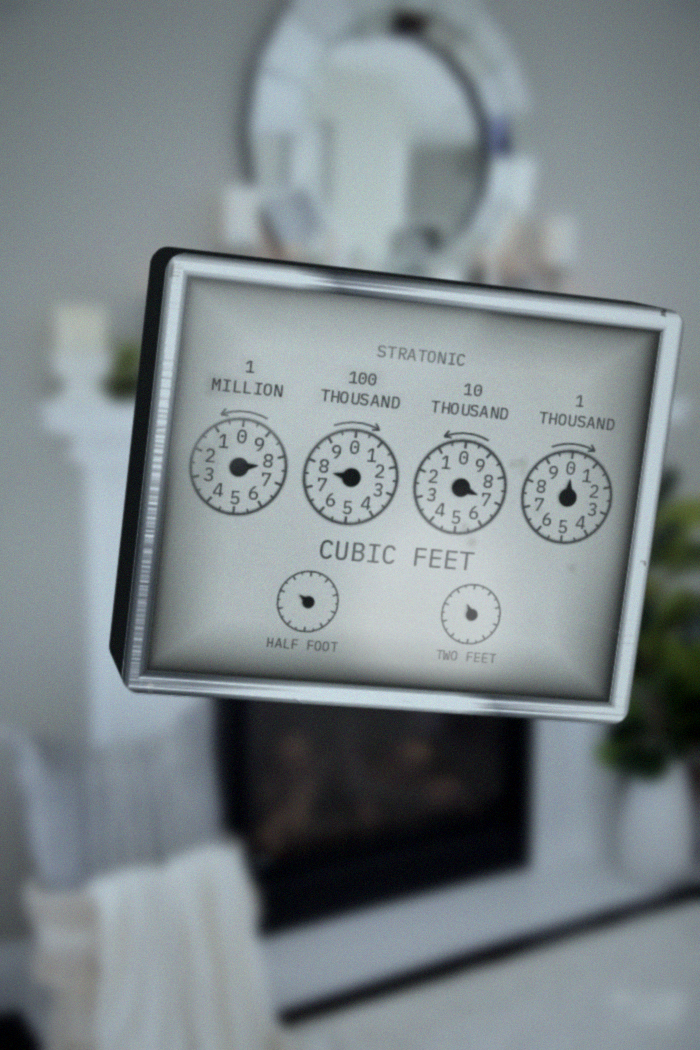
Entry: 777000 ft³
